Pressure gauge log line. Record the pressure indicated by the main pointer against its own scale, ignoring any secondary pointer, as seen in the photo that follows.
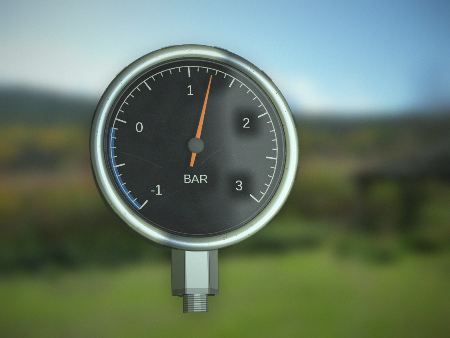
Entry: 1.25 bar
